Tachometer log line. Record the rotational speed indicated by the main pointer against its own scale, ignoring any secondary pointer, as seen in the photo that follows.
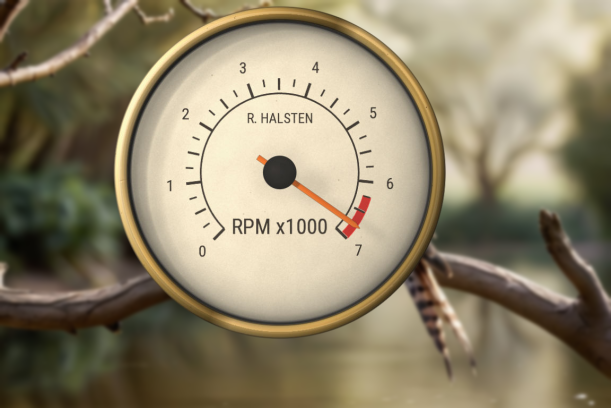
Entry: 6750 rpm
